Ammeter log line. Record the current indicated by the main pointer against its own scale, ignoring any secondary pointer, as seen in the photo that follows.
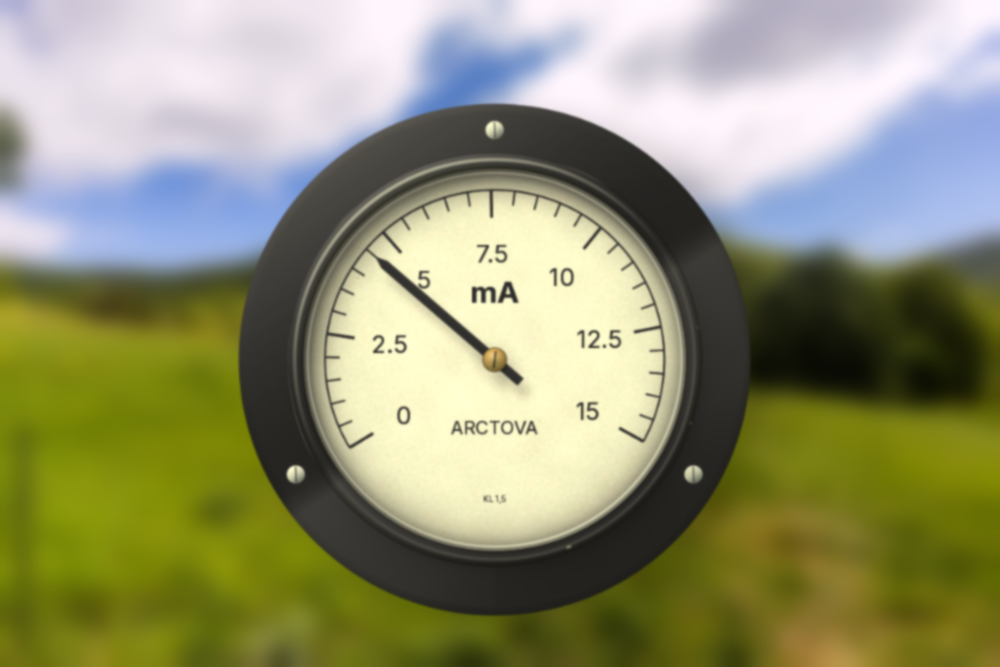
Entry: 4.5 mA
